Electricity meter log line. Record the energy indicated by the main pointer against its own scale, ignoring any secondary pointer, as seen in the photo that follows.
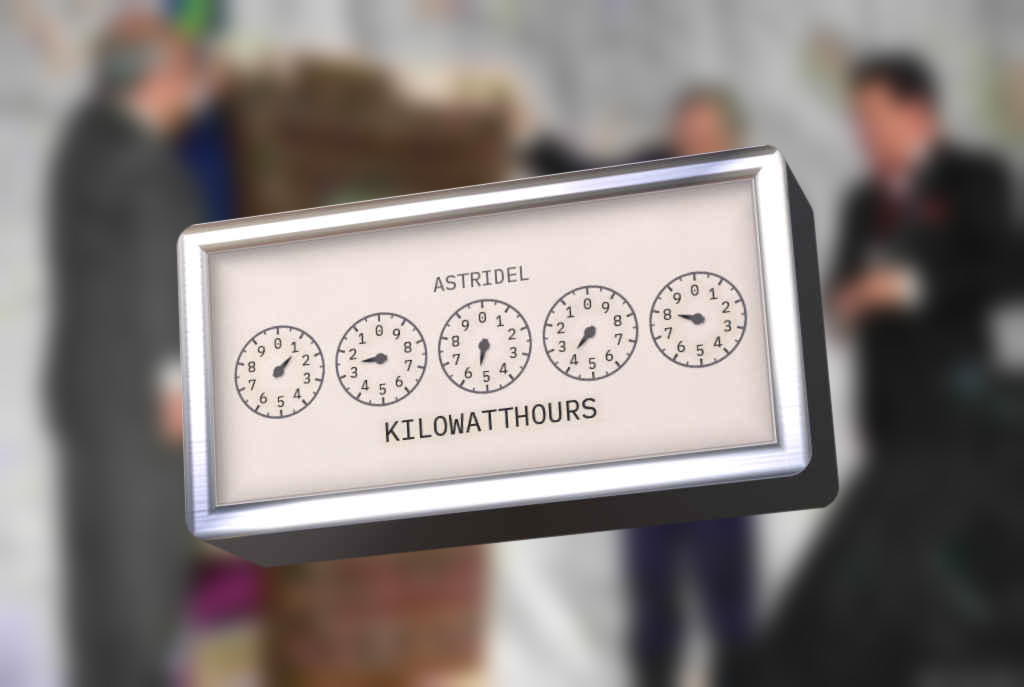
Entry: 12538 kWh
